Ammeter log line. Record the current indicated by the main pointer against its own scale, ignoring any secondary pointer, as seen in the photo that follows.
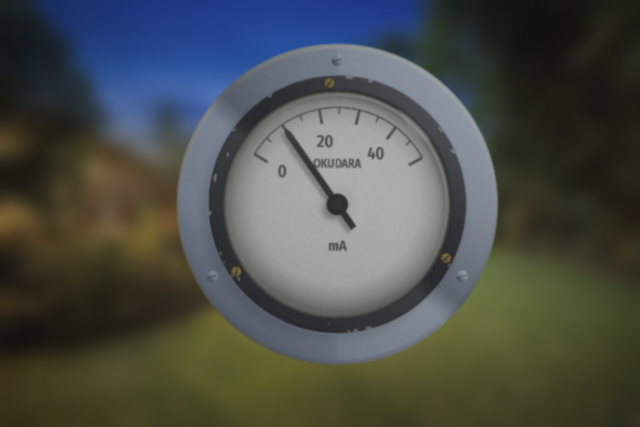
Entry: 10 mA
